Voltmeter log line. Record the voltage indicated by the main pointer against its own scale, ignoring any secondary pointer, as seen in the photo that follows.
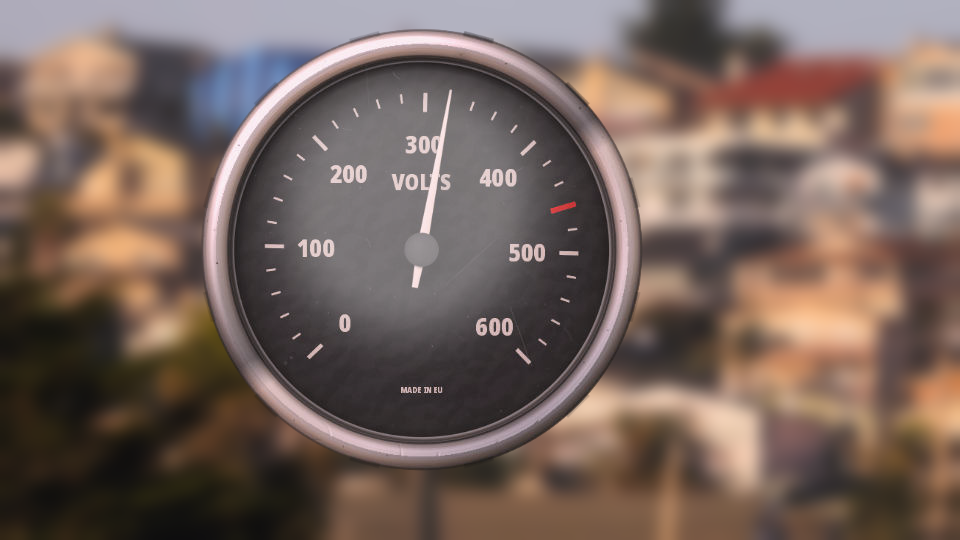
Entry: 320 V
